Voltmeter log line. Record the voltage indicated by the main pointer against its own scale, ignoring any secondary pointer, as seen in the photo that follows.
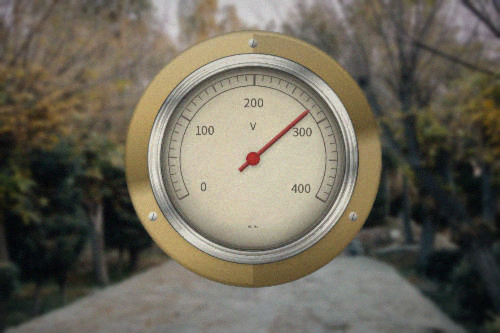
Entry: 280 V
